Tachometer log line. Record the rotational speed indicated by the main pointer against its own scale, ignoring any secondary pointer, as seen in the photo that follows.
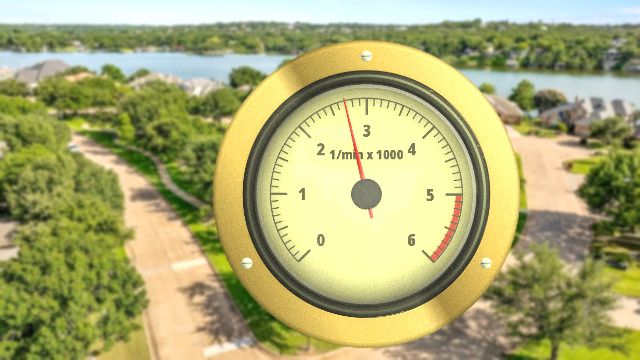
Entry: 2700 rpm
